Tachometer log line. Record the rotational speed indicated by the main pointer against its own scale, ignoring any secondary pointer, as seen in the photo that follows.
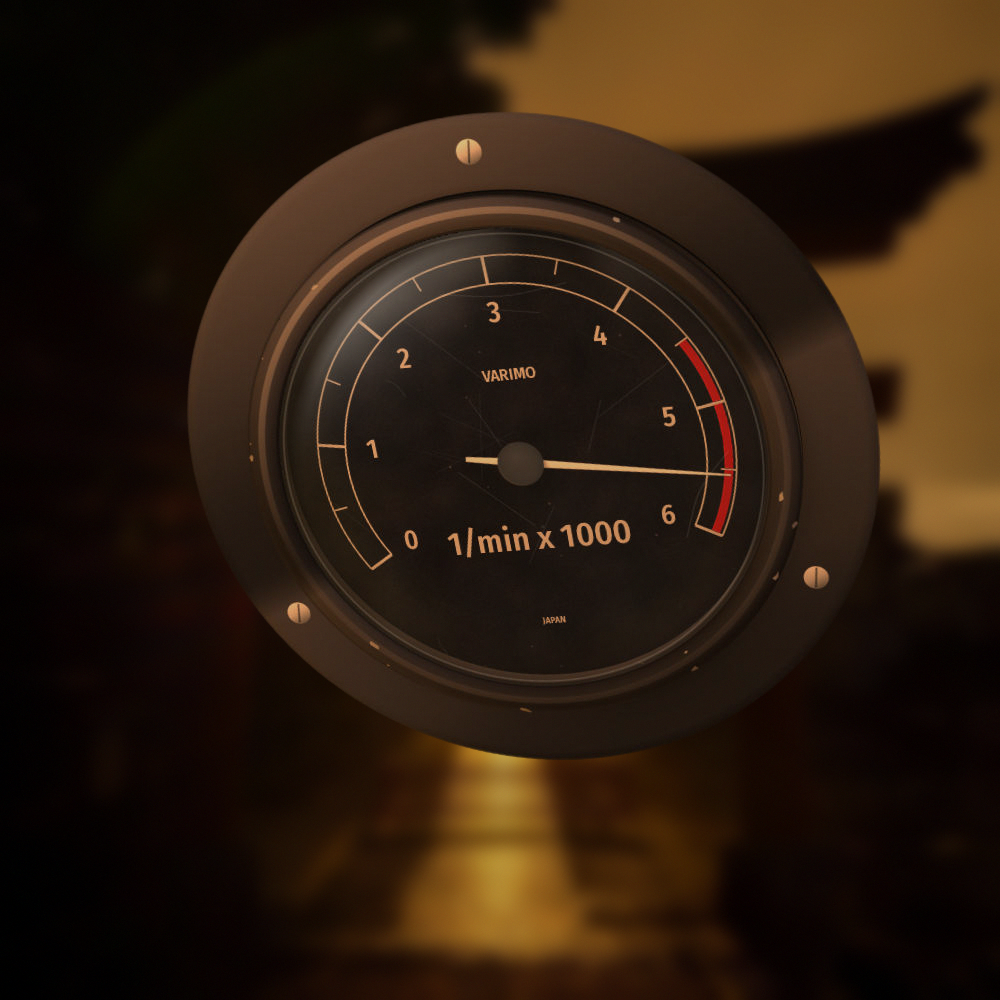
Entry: 5500 rpm
